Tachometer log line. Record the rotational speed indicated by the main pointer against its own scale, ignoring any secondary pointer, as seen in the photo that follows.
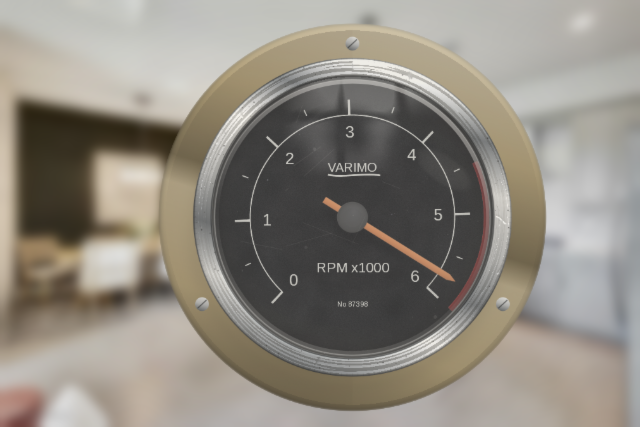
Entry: 5750 rpm
